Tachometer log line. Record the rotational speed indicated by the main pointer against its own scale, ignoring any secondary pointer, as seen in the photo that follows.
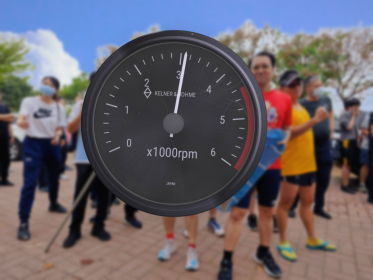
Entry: 3100 rpm
